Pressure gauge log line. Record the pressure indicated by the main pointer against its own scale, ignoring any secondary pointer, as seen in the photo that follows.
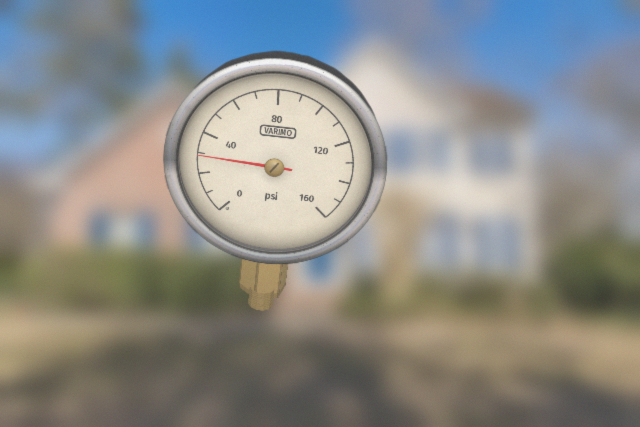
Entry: 30 psi
